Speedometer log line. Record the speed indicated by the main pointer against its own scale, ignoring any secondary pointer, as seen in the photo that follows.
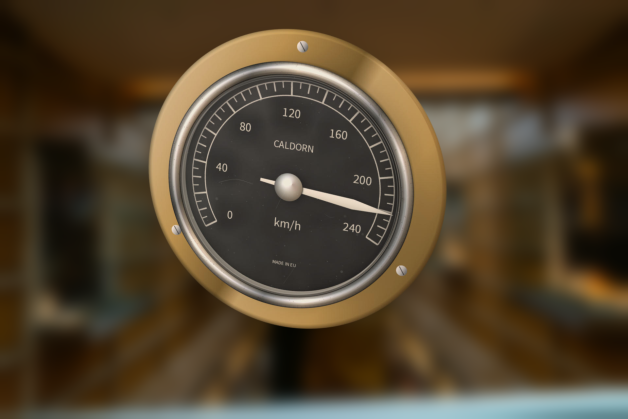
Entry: 220 km/h
